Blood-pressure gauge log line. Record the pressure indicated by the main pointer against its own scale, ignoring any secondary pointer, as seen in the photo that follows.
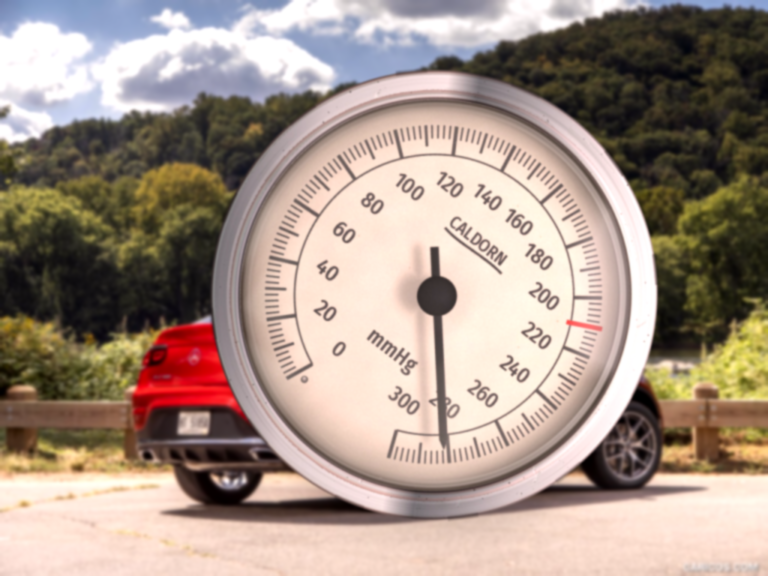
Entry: 282 mmHg
